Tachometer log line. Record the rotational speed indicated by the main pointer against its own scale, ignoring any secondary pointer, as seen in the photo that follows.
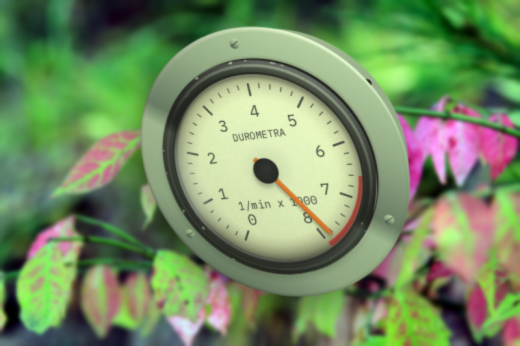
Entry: 7800 rpm
